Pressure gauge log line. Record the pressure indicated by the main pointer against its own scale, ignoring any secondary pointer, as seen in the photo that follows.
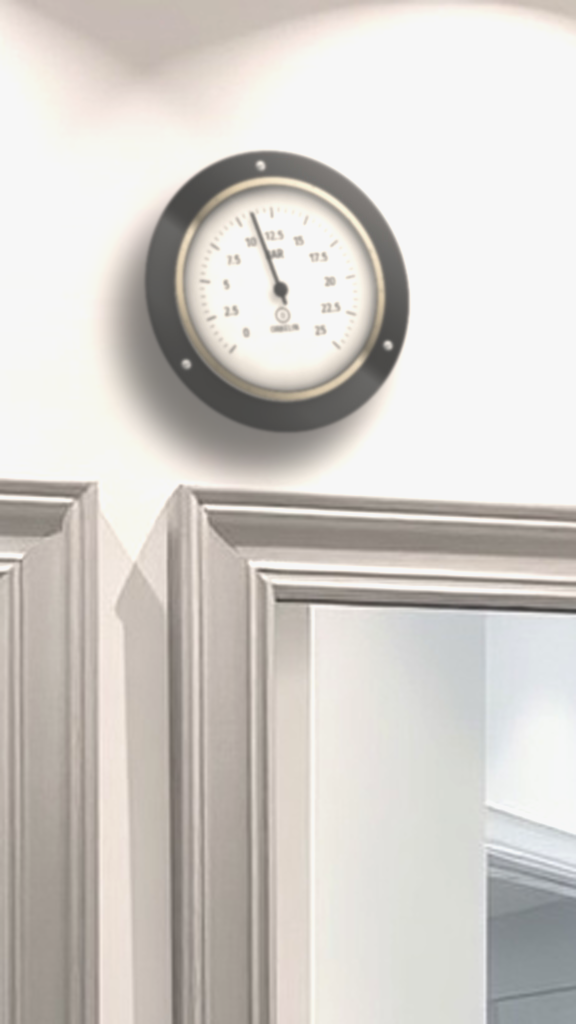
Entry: 11 bar
